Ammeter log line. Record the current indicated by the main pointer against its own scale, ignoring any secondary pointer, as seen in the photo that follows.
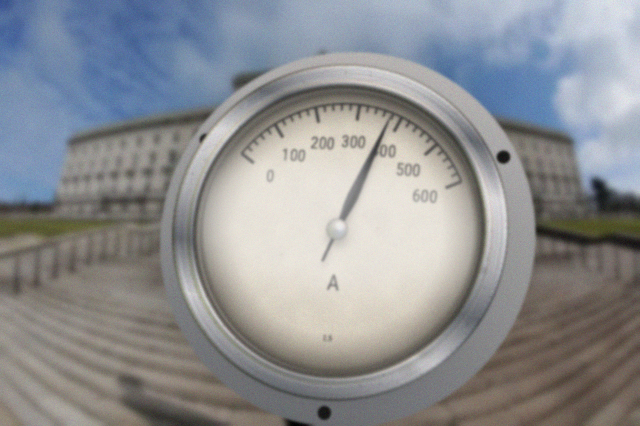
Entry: 380 A
